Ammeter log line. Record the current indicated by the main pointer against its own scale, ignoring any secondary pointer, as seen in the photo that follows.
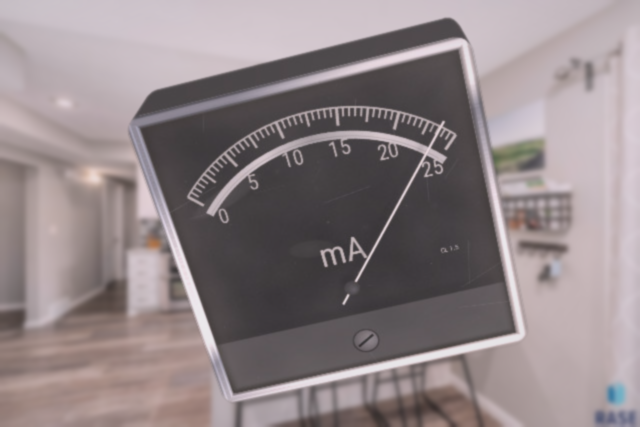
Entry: 23.5 mA
